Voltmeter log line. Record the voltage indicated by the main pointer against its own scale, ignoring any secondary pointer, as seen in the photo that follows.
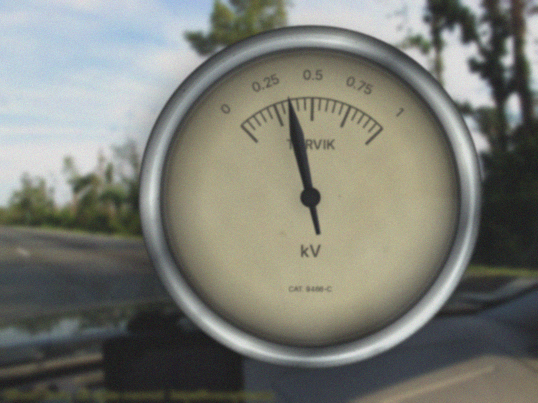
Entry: 0.35 kV
